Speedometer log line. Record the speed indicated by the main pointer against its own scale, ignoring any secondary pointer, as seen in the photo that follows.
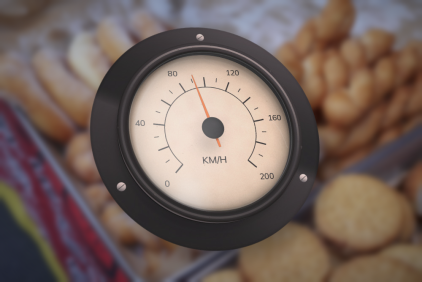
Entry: 90 km/h
